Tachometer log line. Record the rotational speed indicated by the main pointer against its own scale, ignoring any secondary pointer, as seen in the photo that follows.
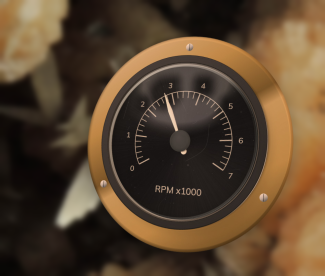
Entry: 2800 rpm
